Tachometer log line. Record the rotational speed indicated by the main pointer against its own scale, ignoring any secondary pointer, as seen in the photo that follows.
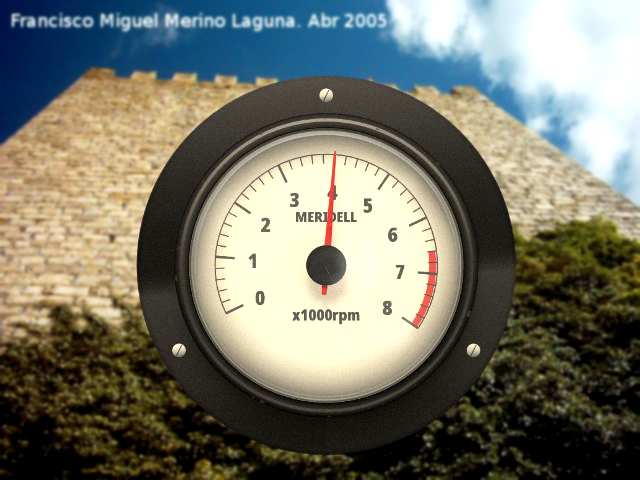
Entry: 4000 rpm
